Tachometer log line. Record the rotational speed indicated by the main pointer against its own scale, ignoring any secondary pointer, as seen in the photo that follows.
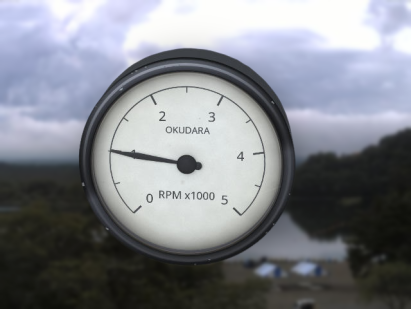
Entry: 1000 rpm
